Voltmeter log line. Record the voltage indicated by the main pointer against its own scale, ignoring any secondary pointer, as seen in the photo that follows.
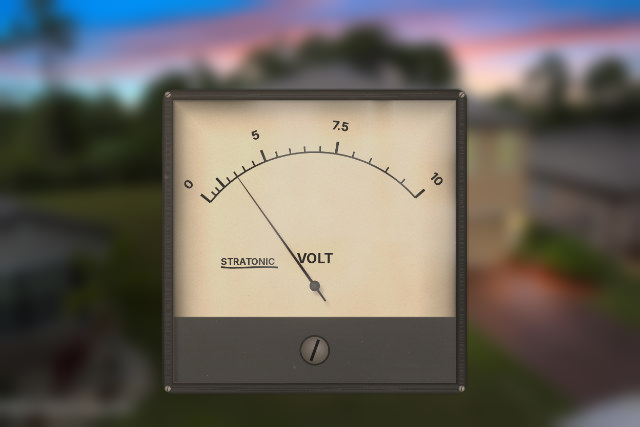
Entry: 3.5 V
